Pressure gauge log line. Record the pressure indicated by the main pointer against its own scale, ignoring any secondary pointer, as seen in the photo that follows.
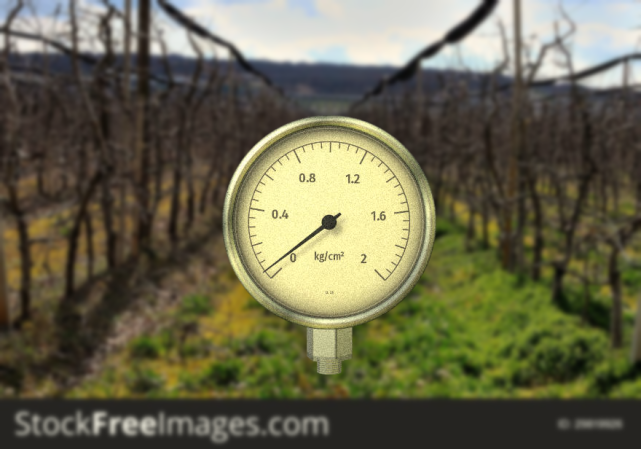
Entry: 0.05 kg/cm²
